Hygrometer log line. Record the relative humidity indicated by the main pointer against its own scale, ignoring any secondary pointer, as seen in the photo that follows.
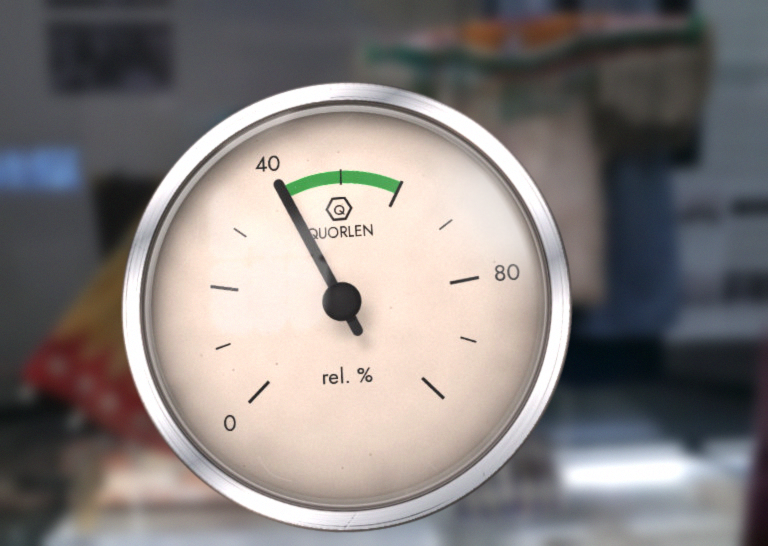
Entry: 40 %
